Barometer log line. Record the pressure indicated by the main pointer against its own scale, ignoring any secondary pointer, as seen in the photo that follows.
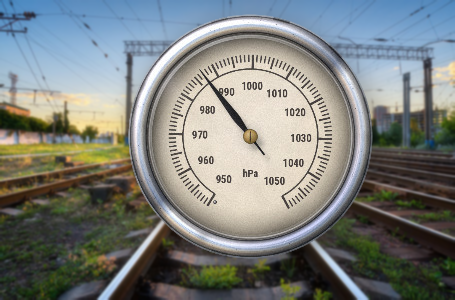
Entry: 987 hPa
